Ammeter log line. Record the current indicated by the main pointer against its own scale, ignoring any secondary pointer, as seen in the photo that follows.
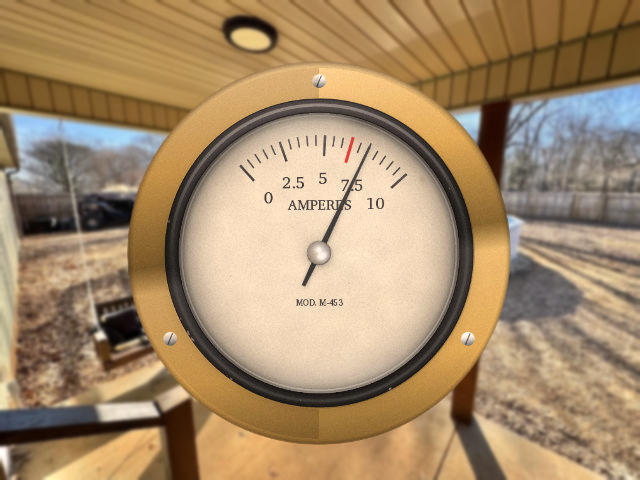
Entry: 7.5 A
